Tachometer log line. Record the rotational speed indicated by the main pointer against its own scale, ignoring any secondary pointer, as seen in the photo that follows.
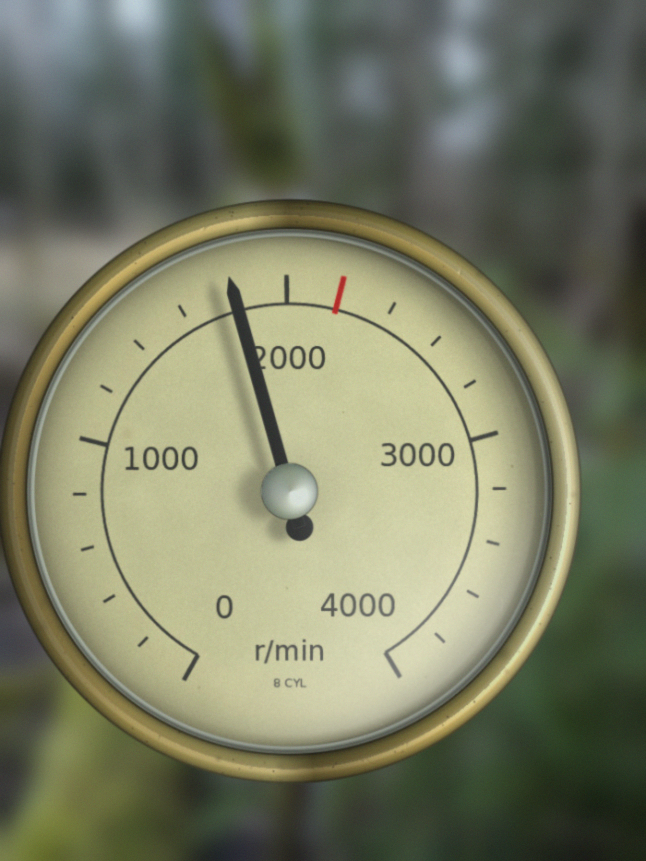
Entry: 1800 rpm
